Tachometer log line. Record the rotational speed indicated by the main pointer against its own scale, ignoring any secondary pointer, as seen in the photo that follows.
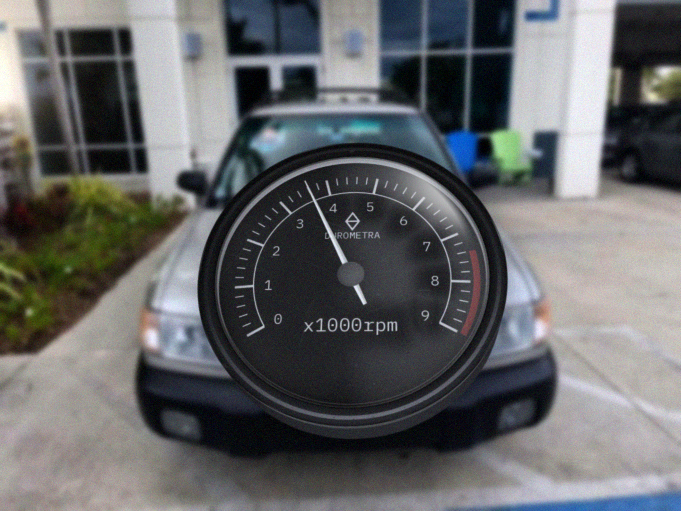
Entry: 3600 rpm
